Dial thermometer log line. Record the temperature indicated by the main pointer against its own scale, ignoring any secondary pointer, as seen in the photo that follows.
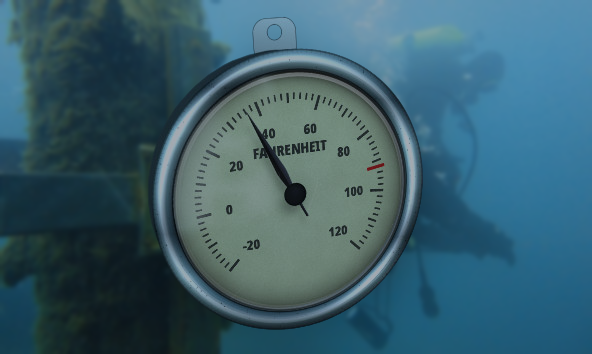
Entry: 36 °F
